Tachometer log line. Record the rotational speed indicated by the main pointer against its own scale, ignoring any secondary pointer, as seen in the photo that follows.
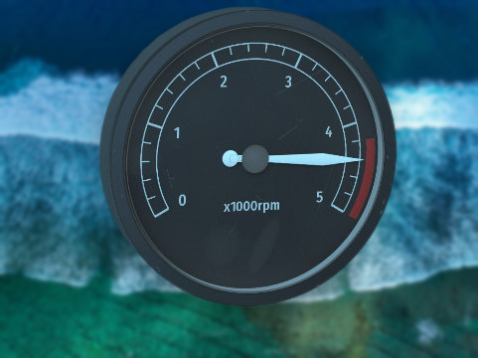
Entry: 4400 rpm
